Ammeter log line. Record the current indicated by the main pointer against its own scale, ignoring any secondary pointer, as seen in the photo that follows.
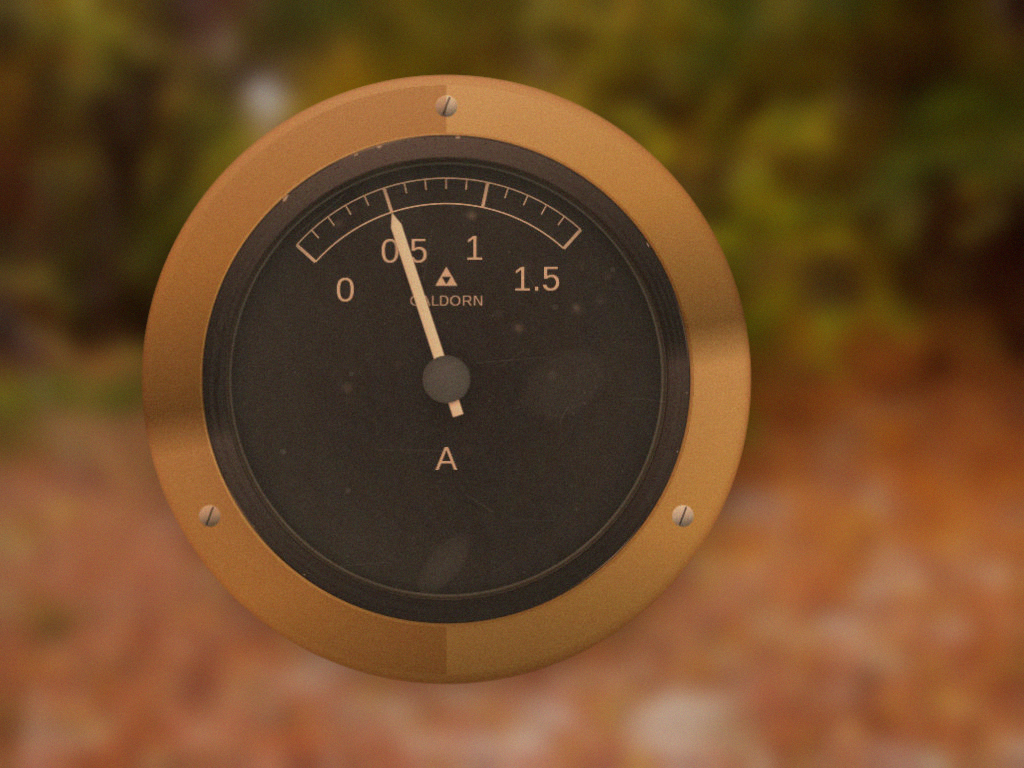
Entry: 0.5 A
